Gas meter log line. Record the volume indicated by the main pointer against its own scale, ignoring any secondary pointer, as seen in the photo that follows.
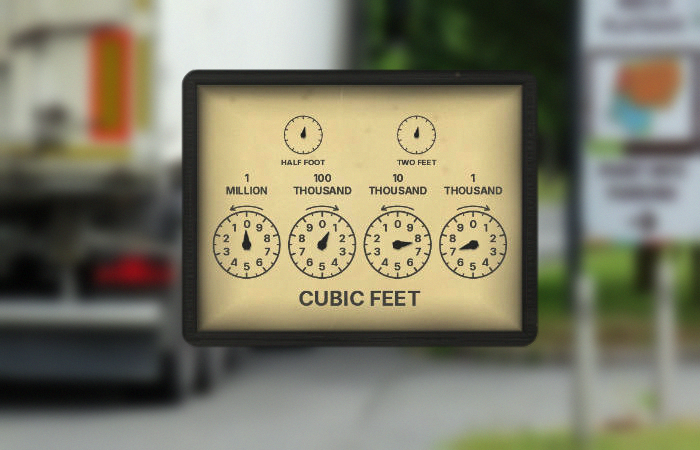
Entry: 7700 ft³
